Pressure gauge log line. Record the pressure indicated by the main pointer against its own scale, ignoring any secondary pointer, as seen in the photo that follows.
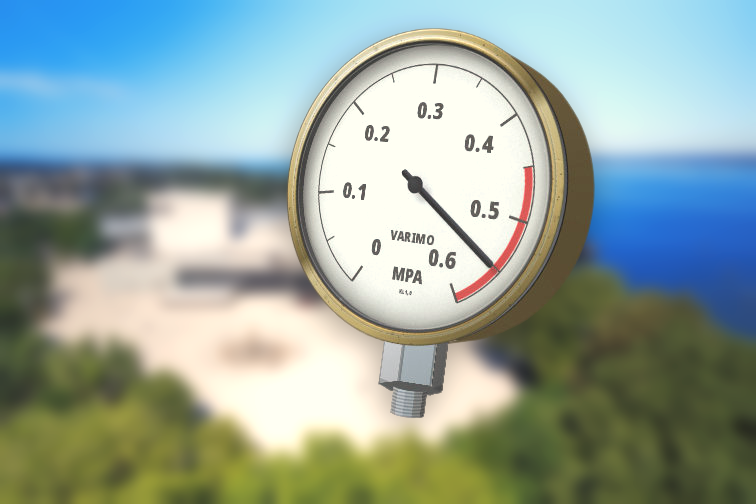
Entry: 0.55 MPa
